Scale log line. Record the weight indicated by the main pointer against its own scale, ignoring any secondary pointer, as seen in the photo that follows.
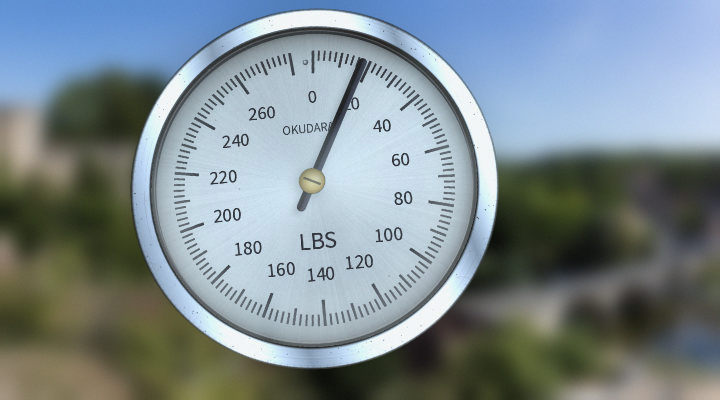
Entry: 18 lb
